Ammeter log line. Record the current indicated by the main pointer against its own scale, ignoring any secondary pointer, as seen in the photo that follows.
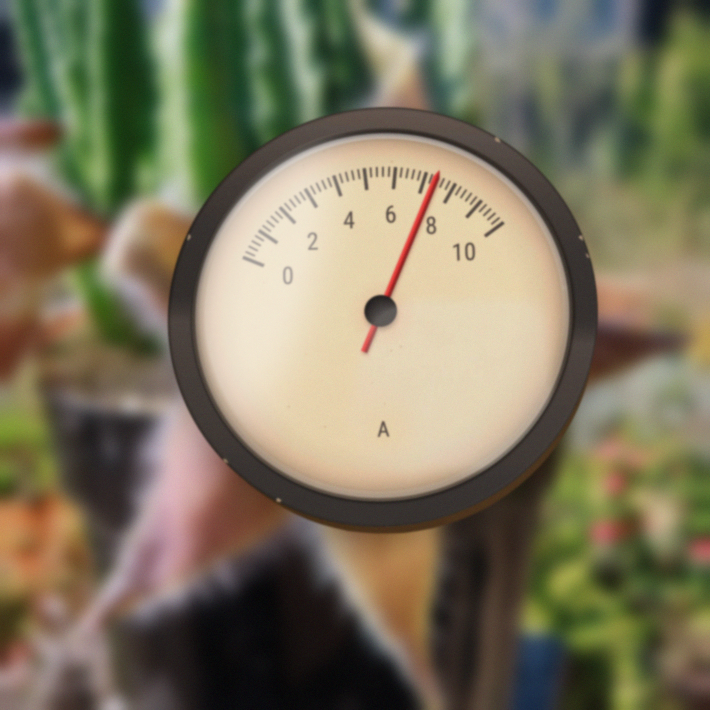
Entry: 7.4 A
